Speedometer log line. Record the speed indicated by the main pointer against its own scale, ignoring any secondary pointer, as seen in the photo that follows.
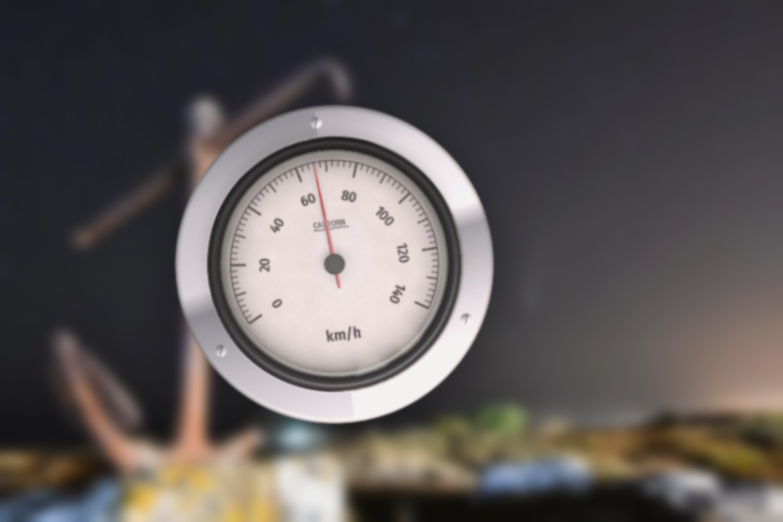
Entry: 66 km/h
